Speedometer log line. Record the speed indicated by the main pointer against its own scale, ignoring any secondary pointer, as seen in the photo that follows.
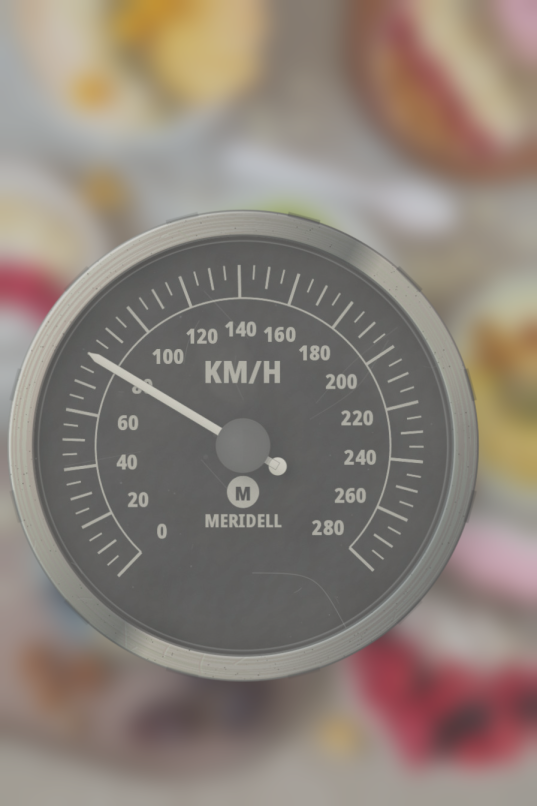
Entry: 80 km/h
